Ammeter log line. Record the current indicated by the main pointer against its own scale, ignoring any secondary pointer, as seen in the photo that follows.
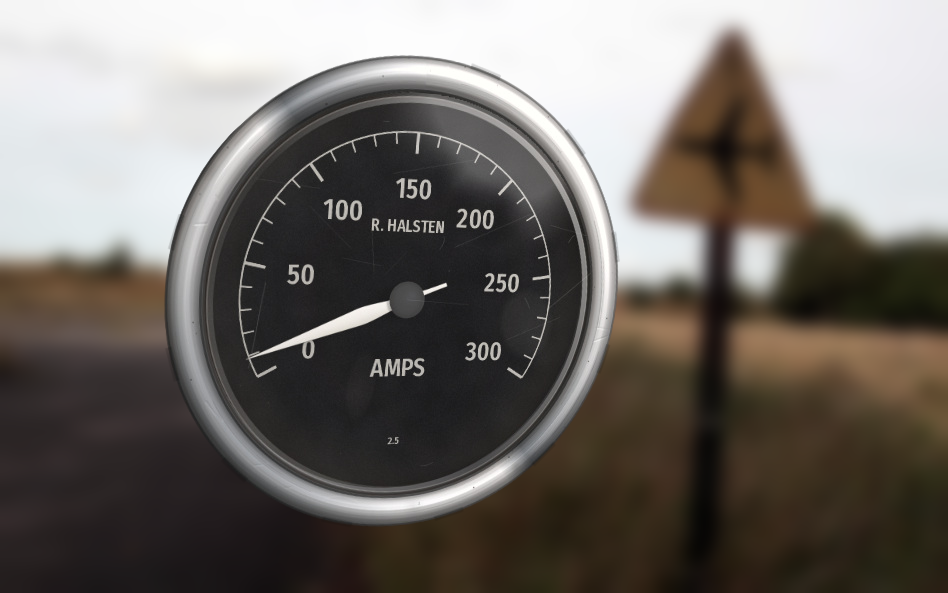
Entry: 10 A
